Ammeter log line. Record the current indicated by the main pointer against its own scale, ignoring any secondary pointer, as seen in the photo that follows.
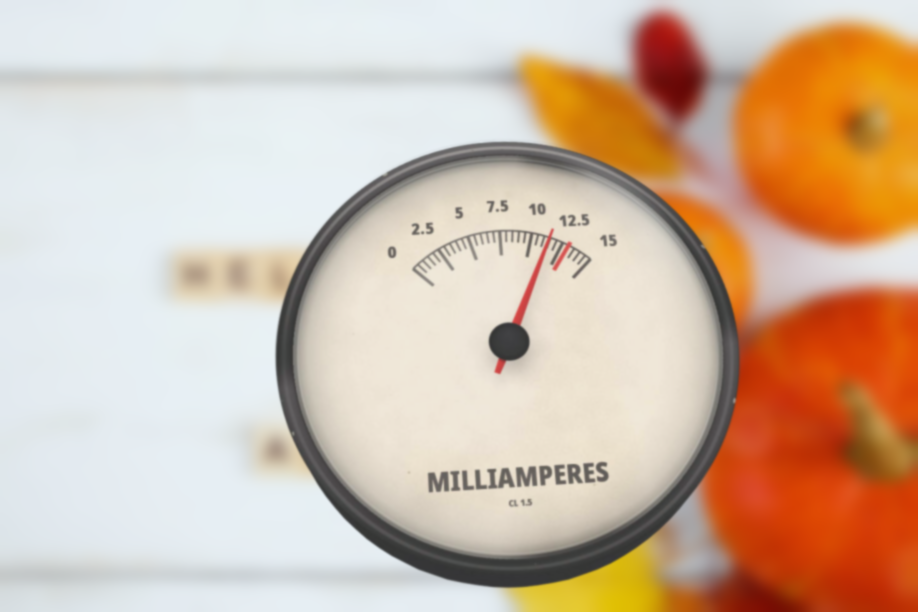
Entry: 11.5 mA
